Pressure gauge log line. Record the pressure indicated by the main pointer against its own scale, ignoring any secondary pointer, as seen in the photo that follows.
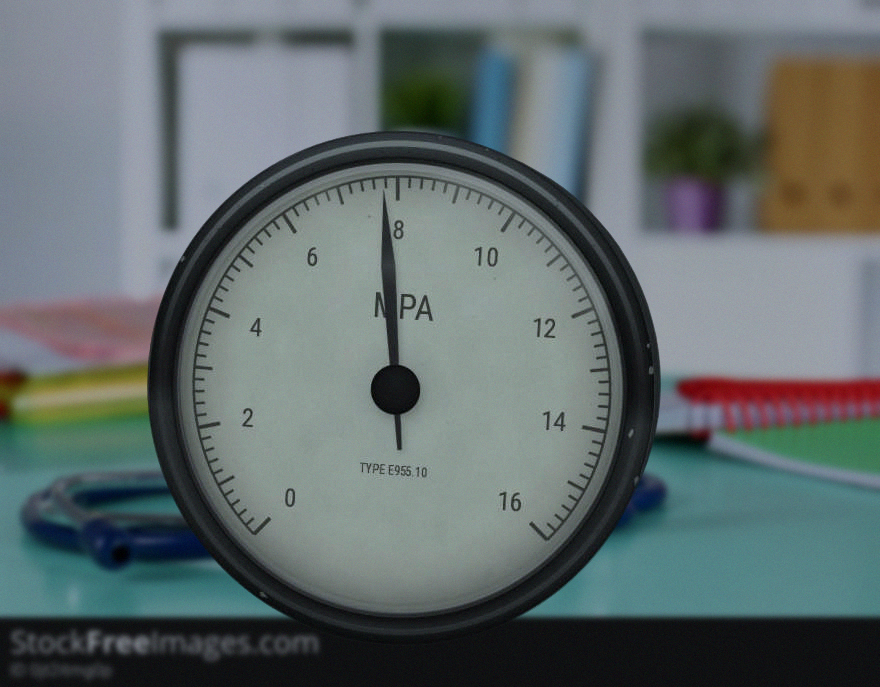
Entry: 7.8 MPa
